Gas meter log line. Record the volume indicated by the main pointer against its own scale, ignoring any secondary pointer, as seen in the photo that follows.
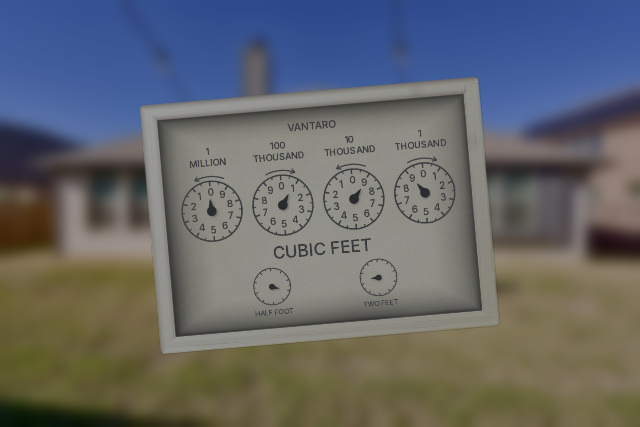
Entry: 8900 ft³
